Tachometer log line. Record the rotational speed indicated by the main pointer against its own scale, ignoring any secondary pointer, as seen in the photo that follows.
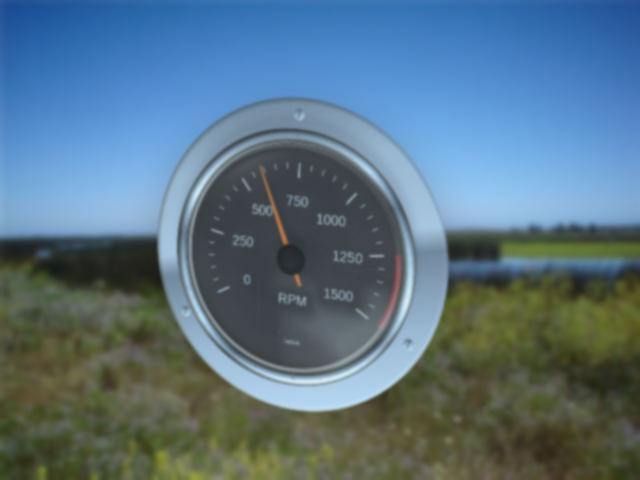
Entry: 600 rpm
